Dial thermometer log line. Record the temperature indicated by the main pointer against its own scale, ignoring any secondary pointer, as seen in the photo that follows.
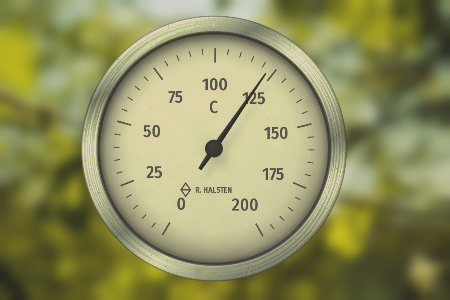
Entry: 122.5 °C
